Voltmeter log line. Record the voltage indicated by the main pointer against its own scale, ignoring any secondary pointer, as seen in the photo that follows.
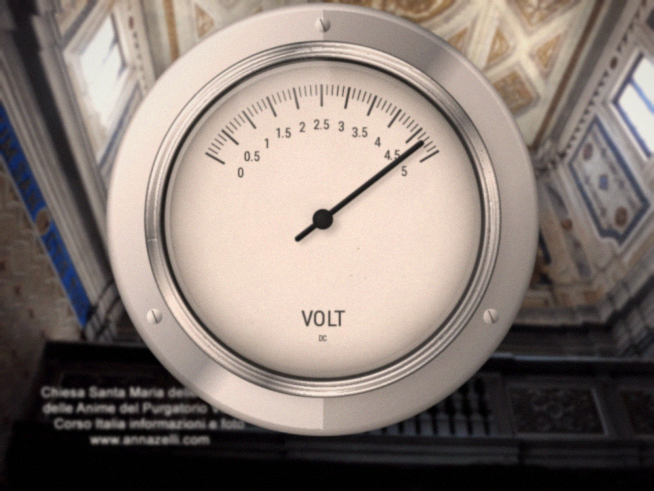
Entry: 4.7 V
